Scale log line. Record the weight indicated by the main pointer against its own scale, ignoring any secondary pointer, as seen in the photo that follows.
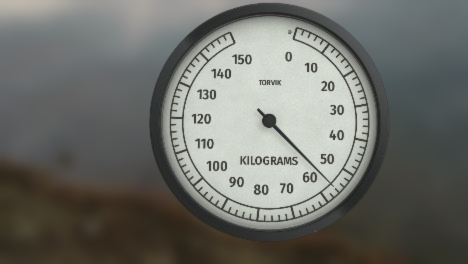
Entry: 56 kg
